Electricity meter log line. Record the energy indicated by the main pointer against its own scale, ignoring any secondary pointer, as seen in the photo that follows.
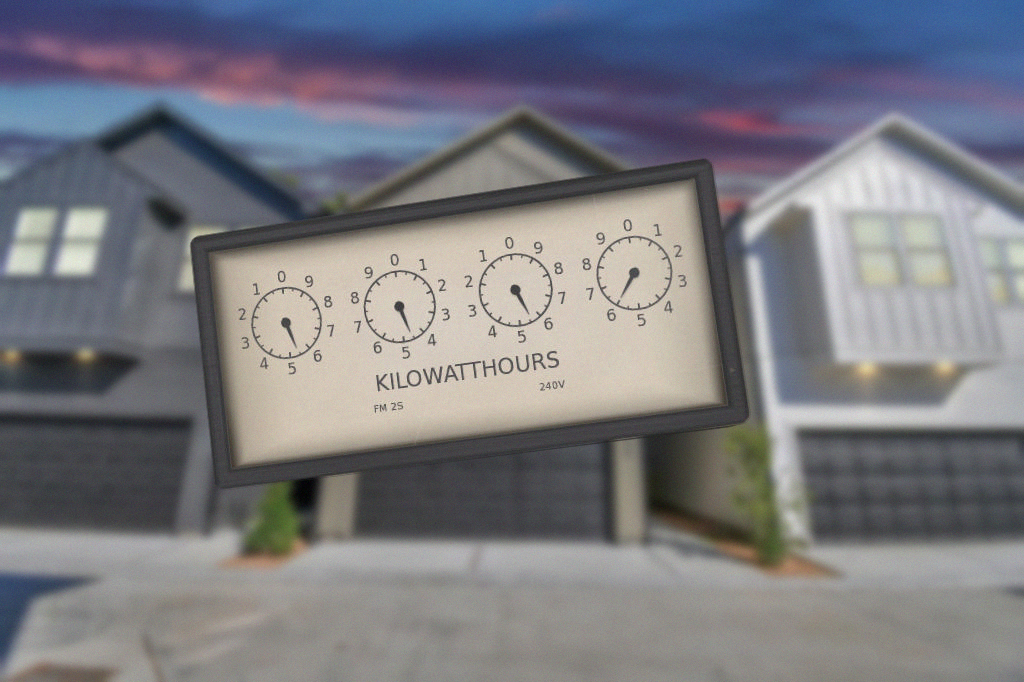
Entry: 5456 kWh
